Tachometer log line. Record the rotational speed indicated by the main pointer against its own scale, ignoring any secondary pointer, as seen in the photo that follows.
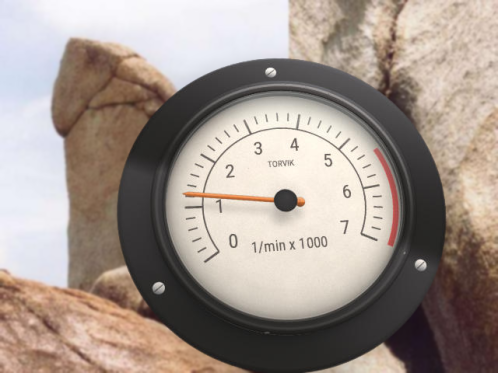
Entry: 1200 rpm
